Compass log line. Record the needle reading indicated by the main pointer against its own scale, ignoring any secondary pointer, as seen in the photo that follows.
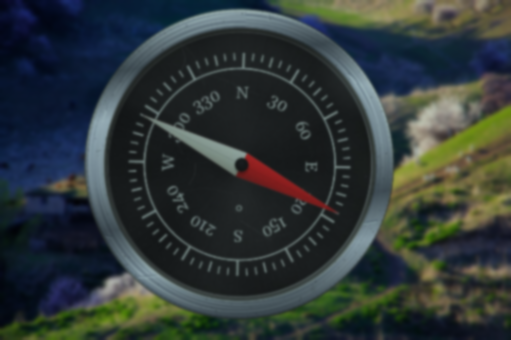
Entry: 115 °
